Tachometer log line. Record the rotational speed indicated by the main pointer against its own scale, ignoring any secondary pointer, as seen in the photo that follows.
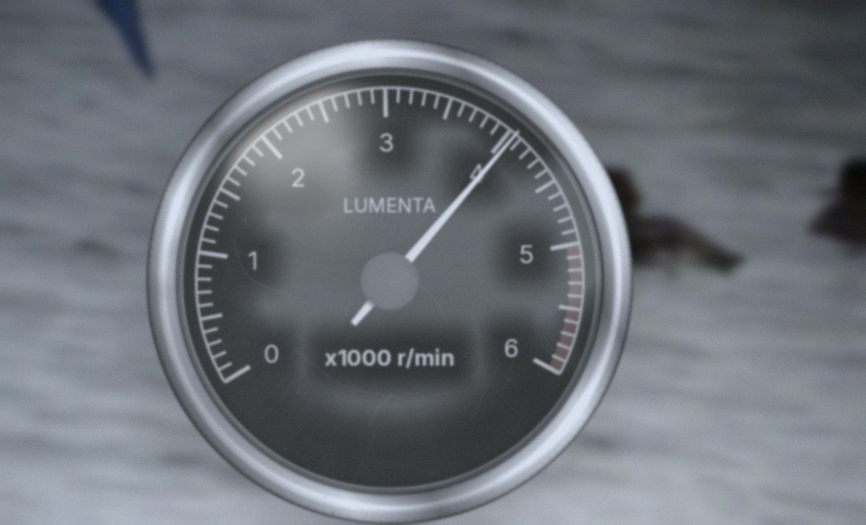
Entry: 4050 rpm
